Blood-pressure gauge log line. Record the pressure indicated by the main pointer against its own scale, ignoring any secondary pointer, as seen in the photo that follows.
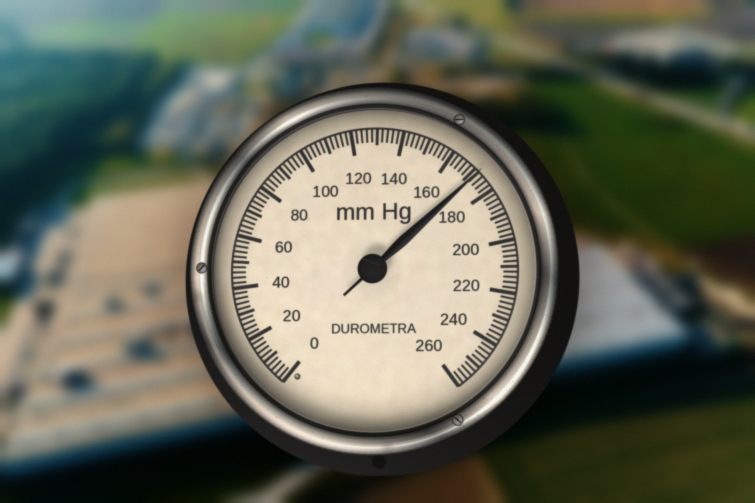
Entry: 172 mmHg
